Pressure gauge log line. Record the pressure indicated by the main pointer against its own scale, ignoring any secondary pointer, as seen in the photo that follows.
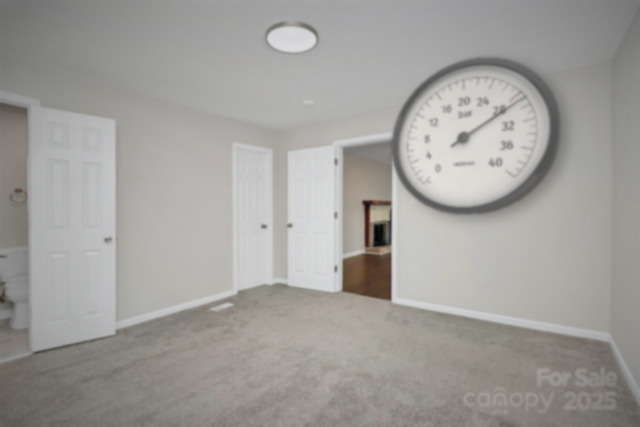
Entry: 29 bar
